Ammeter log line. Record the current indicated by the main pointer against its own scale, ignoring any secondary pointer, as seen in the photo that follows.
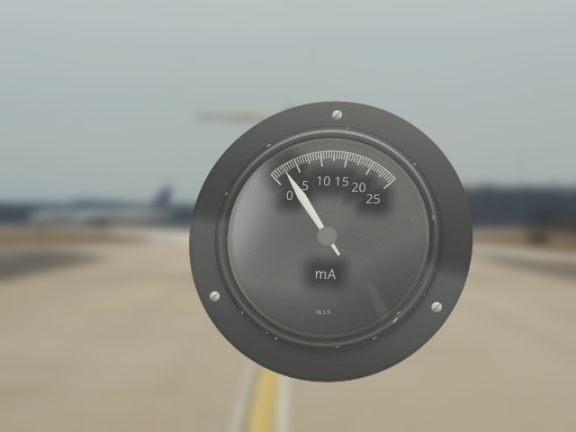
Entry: 2.5 mA
